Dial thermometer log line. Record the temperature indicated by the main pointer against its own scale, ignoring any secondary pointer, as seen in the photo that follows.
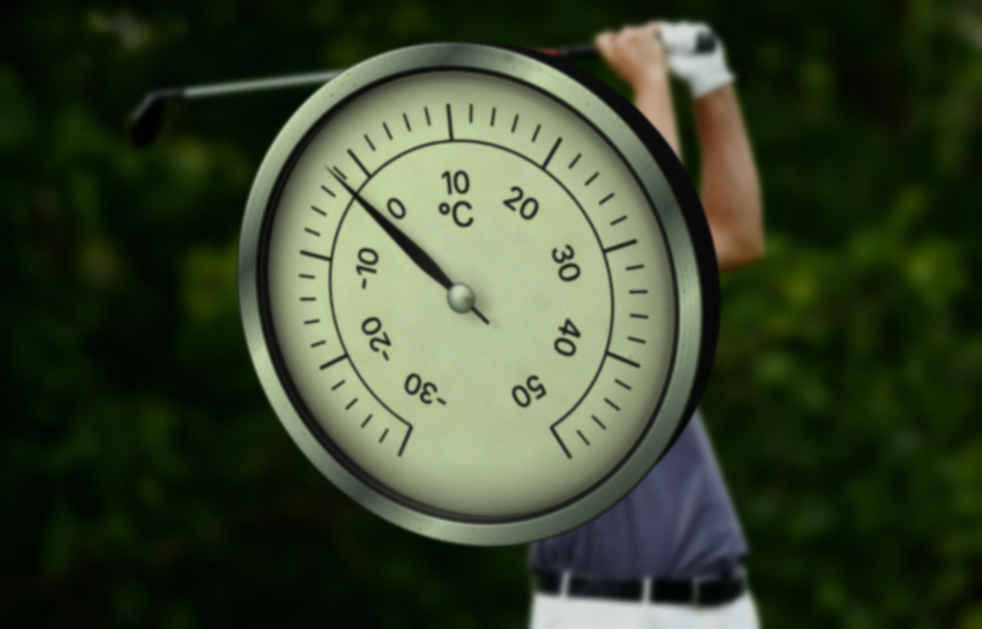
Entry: -2 °C
